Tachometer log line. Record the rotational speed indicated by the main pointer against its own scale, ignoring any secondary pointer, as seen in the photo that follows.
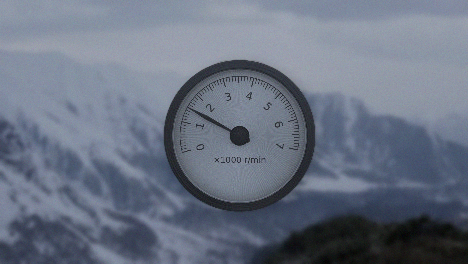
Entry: 1500 rpm
